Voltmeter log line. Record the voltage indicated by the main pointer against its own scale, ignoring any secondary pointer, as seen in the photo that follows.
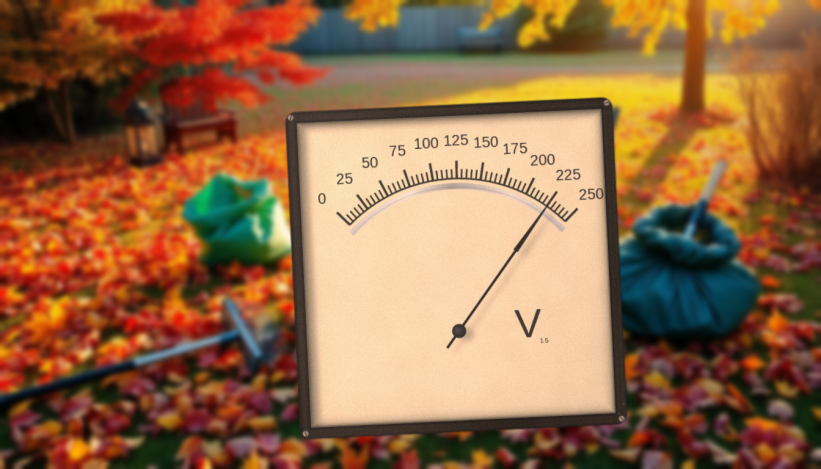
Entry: 225 V
